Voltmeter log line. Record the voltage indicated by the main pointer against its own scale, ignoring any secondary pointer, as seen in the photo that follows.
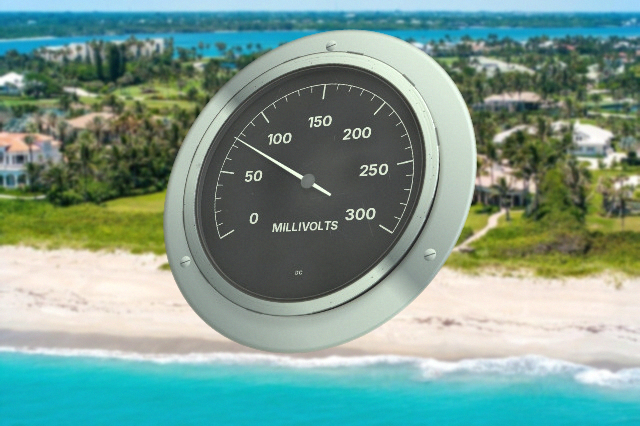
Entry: 75 mV
